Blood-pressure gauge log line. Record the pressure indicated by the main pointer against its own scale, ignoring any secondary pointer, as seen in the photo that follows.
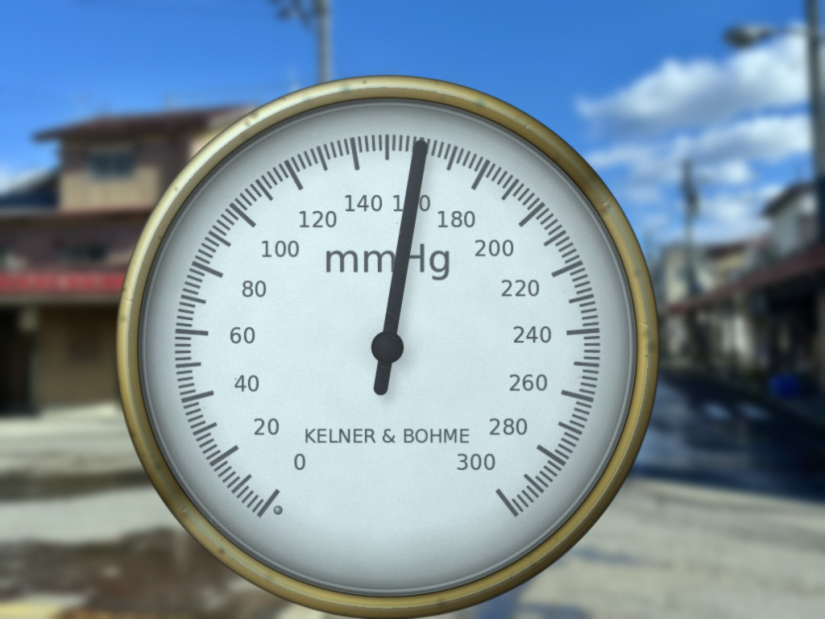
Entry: 160 mmHg
